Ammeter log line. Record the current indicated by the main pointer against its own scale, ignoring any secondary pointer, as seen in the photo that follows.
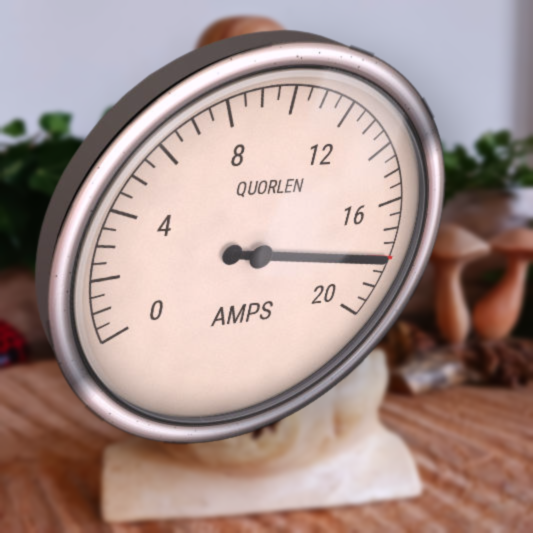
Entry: 18 A
